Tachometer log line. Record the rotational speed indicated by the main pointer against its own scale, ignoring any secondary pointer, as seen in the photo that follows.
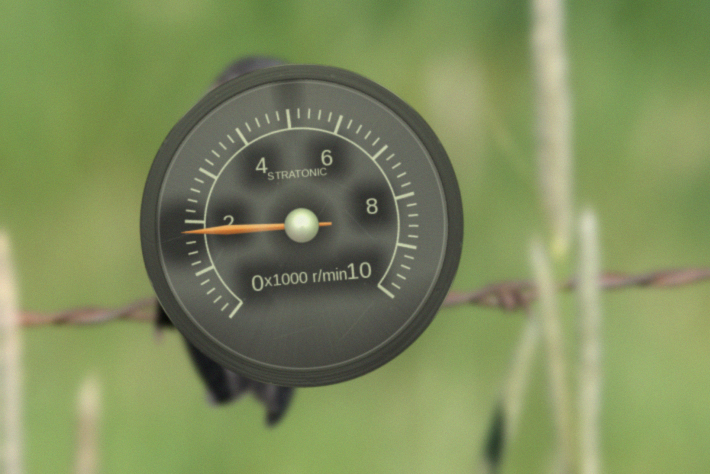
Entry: 1800 rpm
